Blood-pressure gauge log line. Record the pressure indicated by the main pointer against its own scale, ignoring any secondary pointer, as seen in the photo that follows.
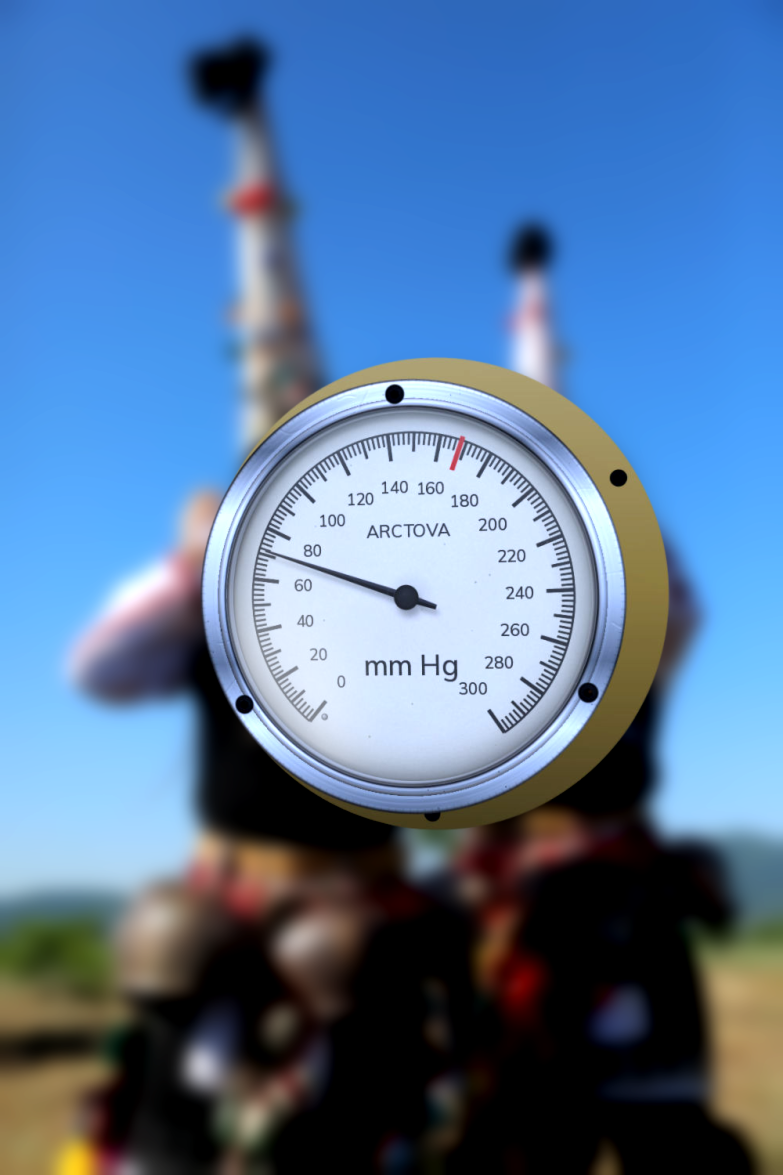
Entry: 72 mmHg
